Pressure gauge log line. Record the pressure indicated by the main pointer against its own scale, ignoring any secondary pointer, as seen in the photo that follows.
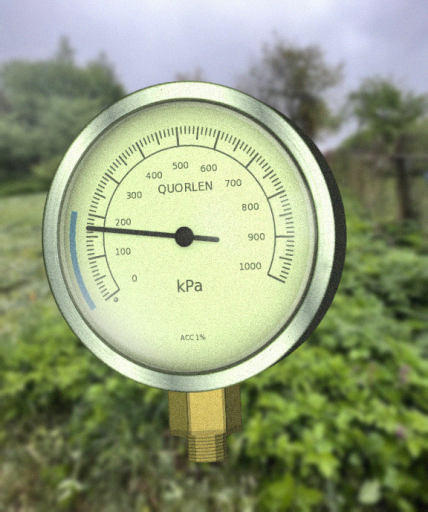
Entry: 170 kPa
